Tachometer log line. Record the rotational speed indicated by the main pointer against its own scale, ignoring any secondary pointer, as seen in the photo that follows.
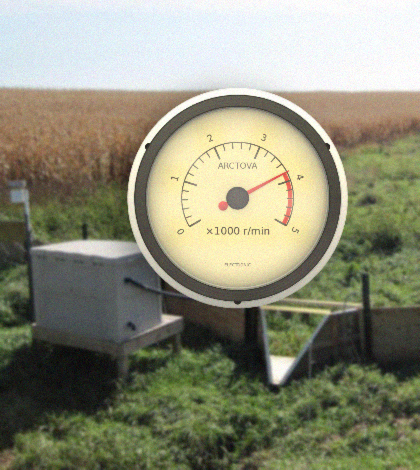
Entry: 3800 rpm
